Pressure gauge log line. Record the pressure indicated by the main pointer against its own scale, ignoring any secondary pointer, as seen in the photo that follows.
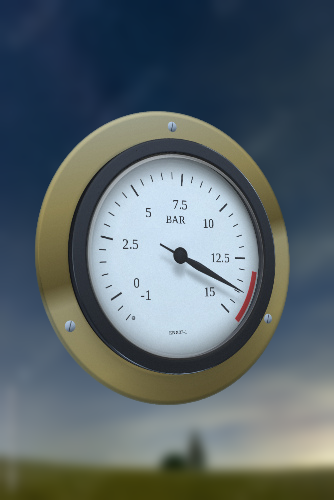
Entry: 14 bar
